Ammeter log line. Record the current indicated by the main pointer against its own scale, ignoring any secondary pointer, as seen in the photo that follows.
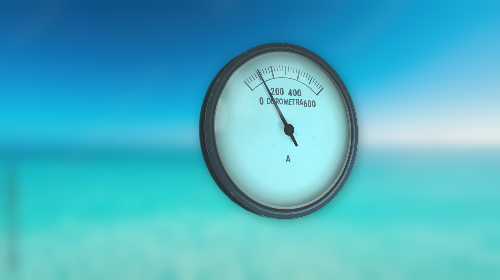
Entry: 100 A
